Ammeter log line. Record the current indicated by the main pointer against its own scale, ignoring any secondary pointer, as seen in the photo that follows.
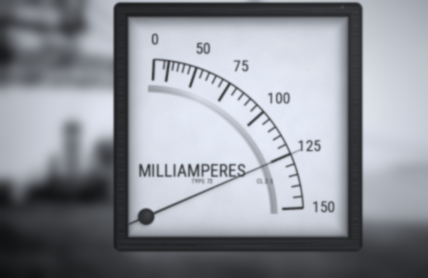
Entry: 125 mA
